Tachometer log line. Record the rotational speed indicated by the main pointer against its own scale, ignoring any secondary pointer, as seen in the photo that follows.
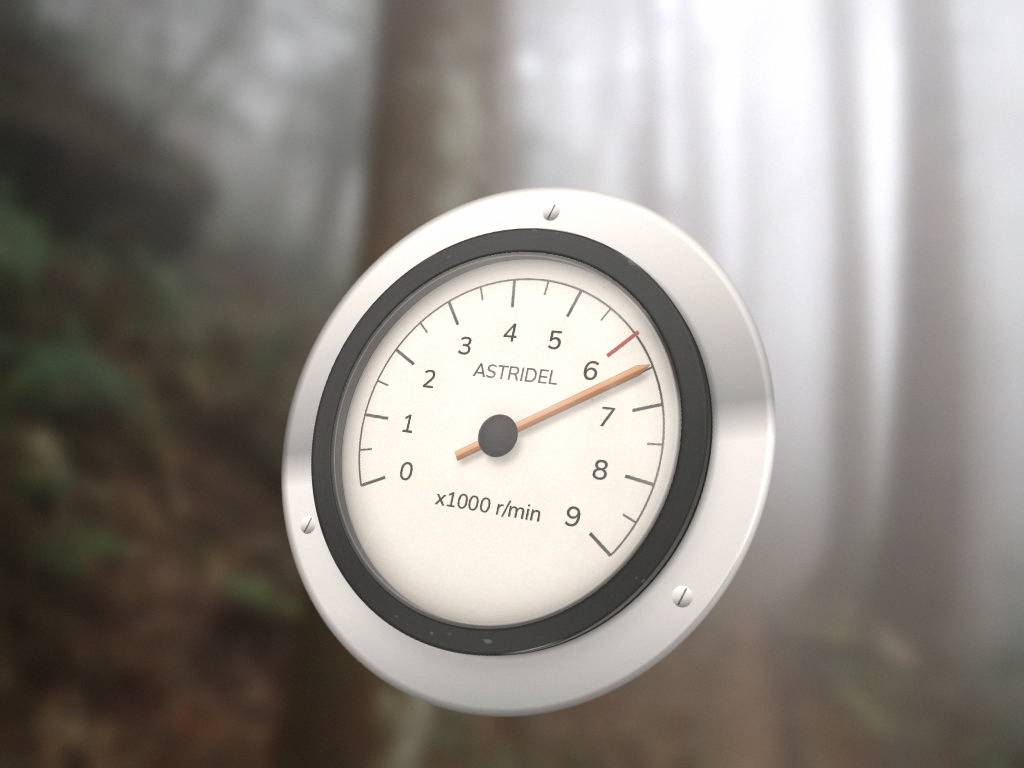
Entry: 6500 rpm
